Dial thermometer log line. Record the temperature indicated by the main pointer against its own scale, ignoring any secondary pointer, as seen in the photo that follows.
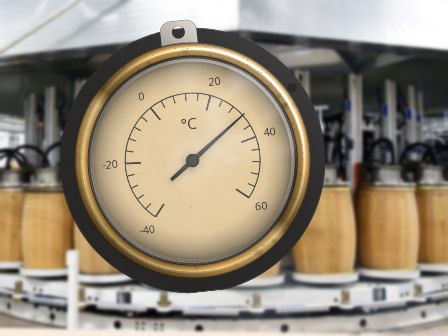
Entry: 32 °C
